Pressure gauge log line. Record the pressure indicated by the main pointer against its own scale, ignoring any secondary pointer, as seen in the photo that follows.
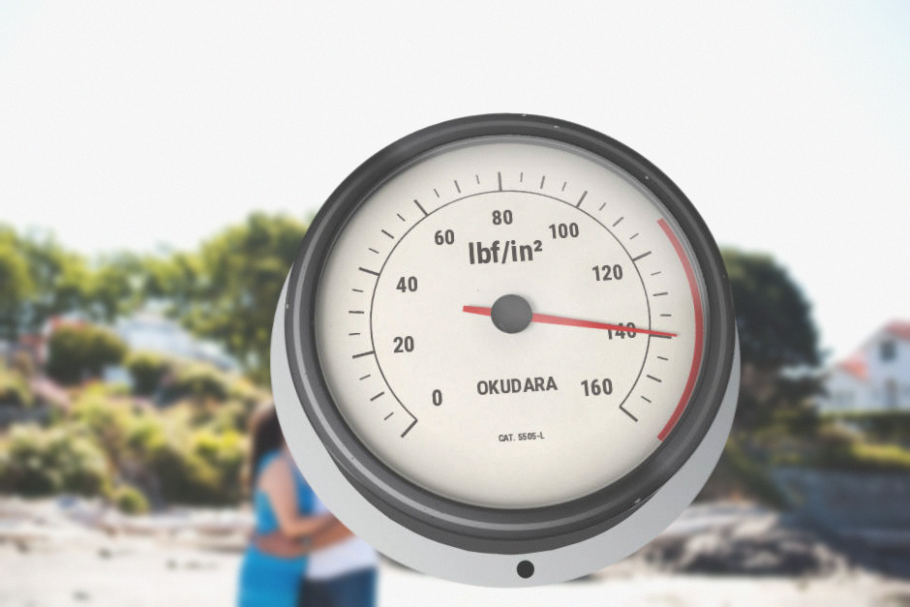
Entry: 140 psi
